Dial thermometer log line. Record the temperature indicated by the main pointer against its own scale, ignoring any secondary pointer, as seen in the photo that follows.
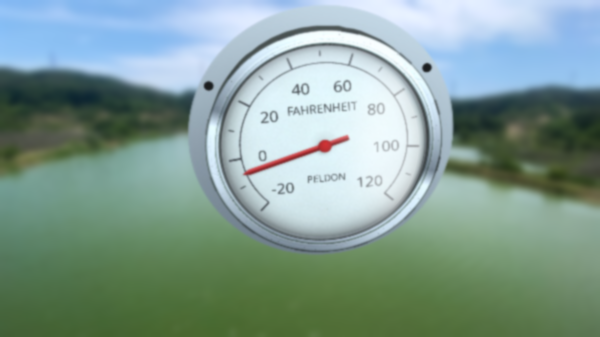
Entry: -5 °F
